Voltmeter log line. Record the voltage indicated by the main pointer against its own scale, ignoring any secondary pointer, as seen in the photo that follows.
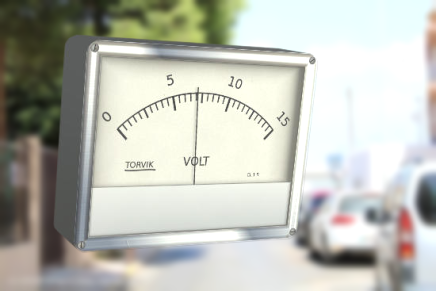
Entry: 7 V
